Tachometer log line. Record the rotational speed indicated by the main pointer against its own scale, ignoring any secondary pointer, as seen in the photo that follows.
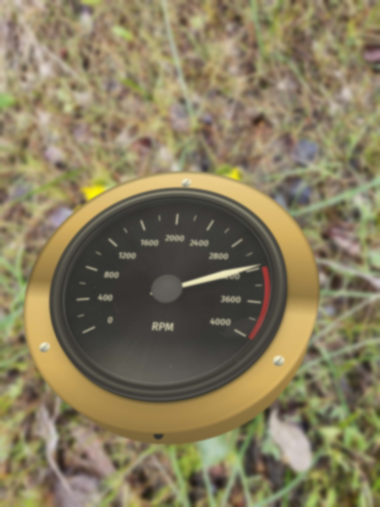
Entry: 3200 rpm
